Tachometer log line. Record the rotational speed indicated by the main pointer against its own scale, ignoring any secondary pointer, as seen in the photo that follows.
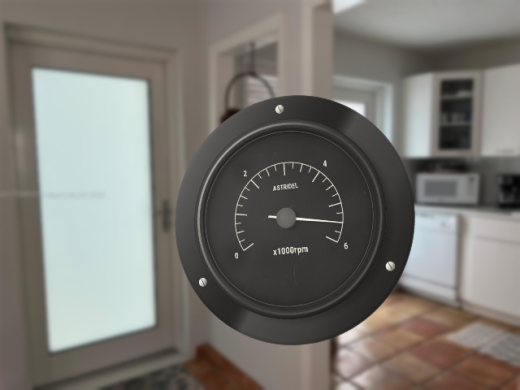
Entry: 5500 rpm
